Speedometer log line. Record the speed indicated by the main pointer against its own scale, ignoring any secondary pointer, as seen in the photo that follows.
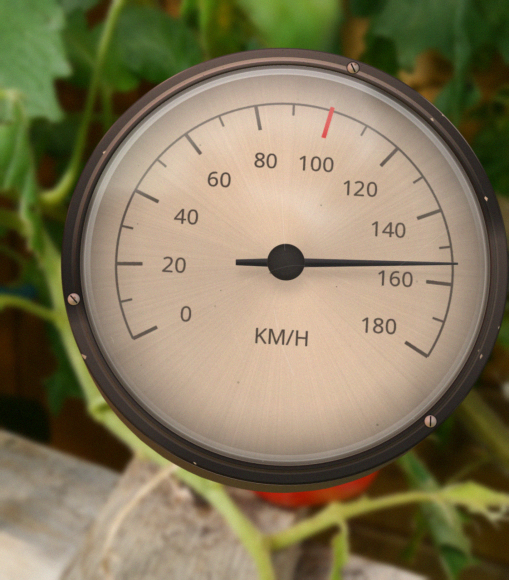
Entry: 155 km/h
